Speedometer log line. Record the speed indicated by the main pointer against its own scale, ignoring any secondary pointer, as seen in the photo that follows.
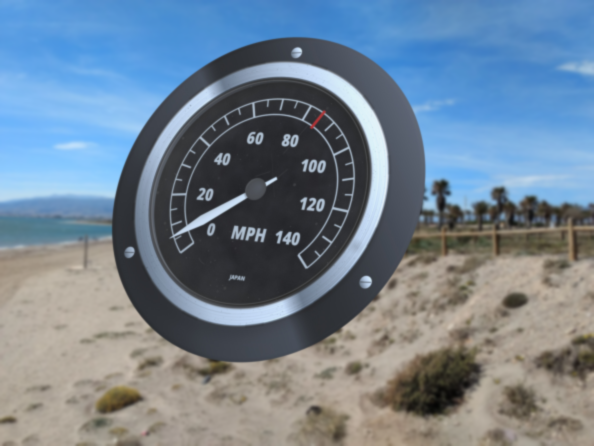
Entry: 5 mph
